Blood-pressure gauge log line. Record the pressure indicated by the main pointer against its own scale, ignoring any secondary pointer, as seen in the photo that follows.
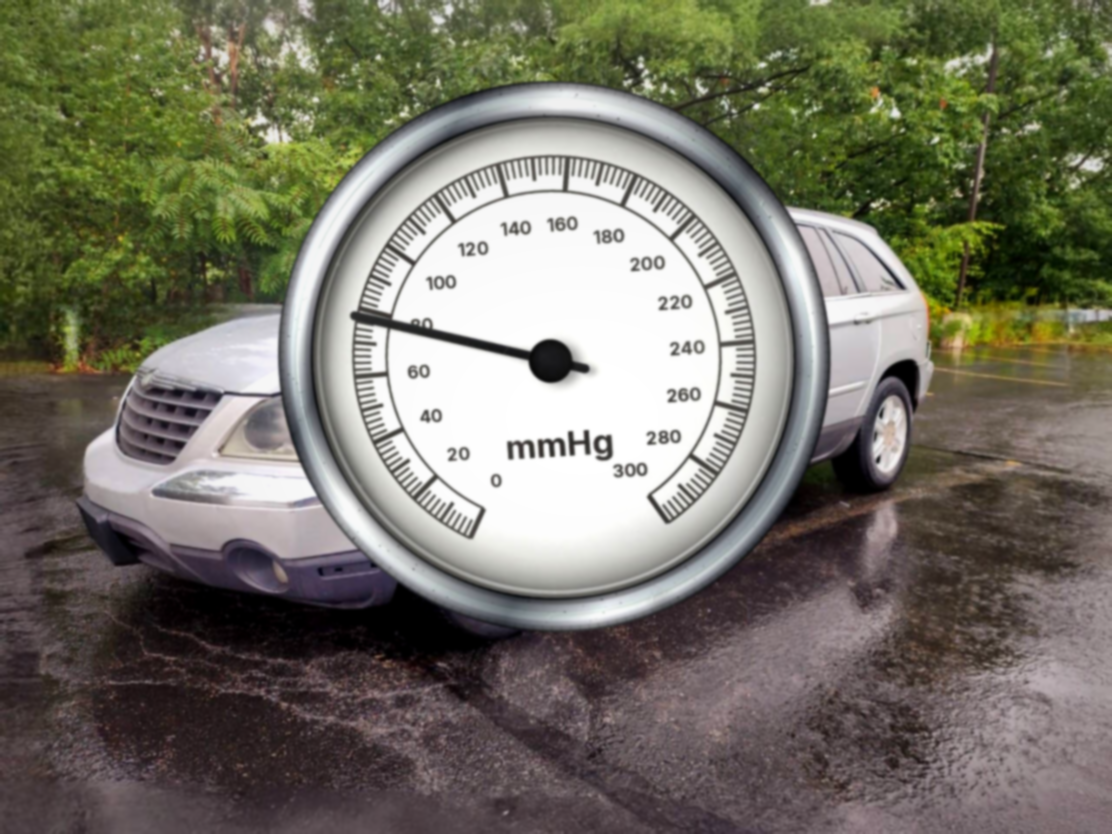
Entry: 78 mmHg
